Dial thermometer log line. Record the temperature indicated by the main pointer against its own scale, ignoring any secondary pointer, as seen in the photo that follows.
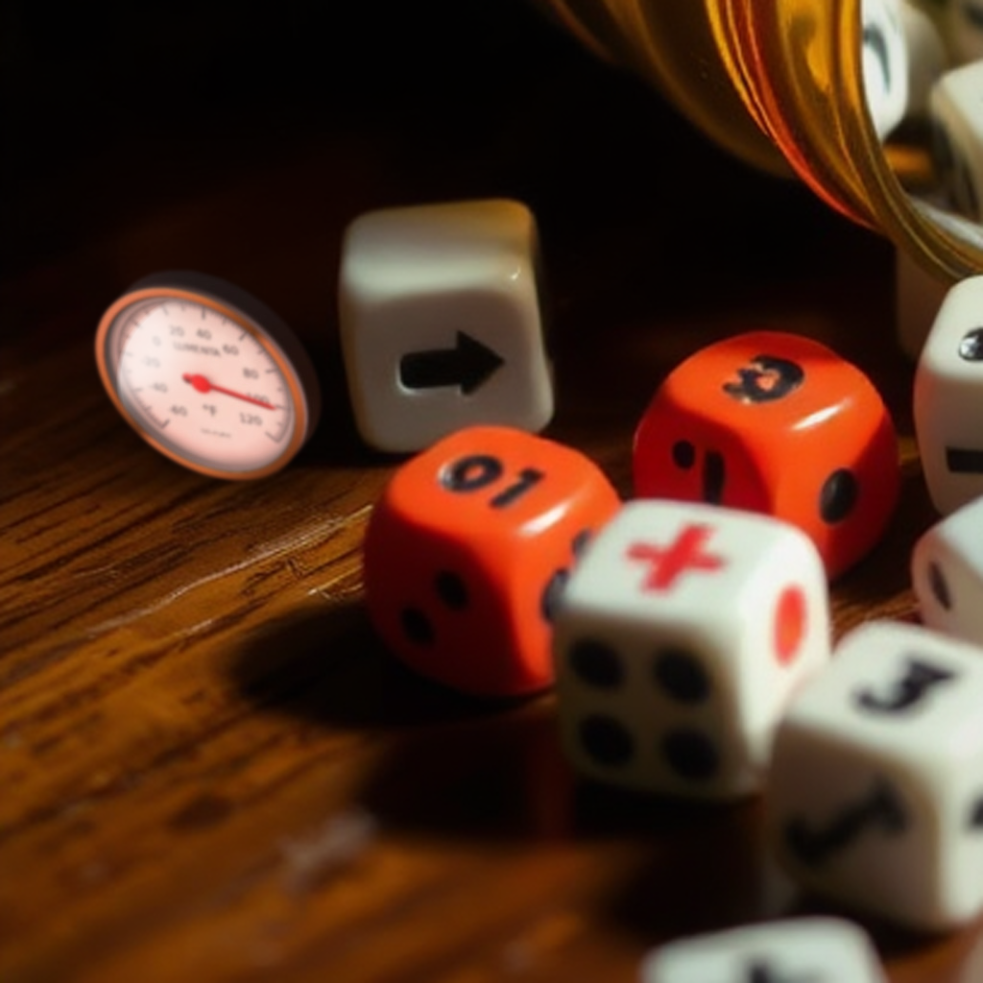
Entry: 100 °F
